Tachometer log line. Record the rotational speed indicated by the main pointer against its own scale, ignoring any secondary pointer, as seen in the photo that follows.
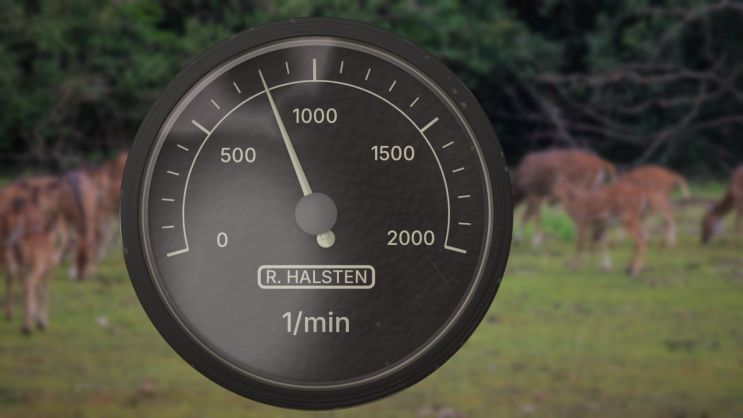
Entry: 800 rpm
